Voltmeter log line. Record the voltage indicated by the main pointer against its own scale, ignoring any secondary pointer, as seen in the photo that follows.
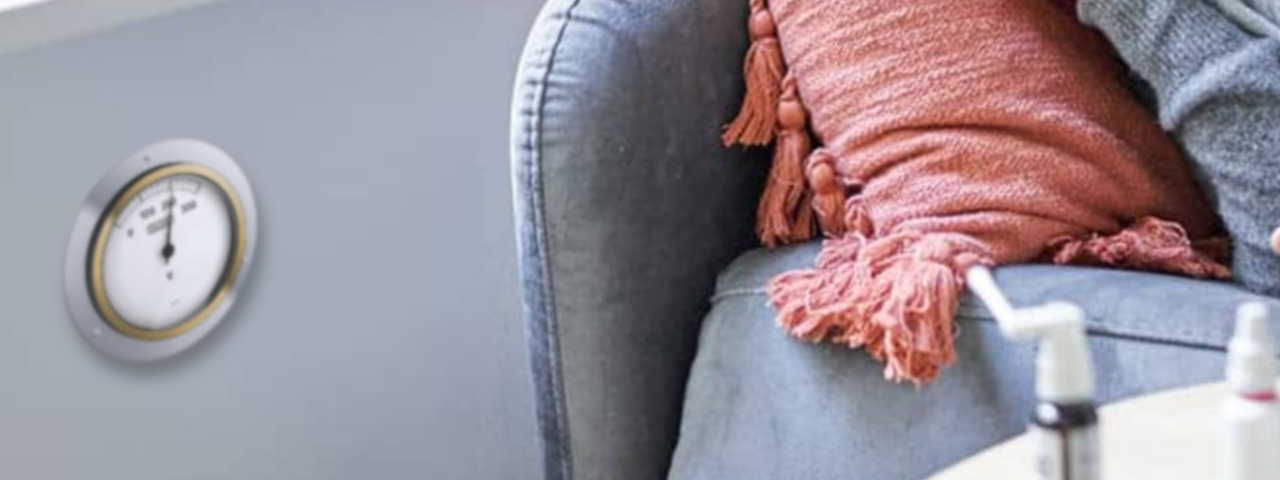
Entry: 200 V
